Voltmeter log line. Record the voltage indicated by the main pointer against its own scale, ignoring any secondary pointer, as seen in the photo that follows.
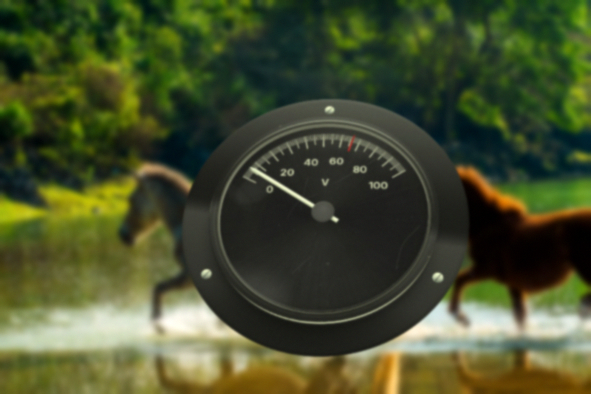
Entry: 5 V
